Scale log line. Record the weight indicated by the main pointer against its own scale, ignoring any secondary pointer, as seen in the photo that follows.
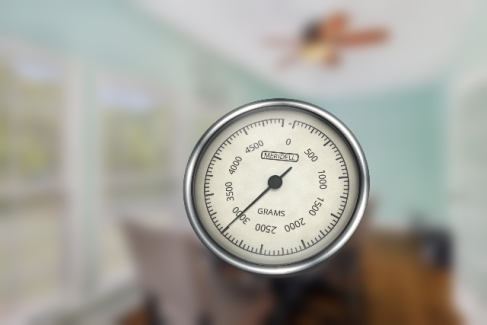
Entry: 3000 g
